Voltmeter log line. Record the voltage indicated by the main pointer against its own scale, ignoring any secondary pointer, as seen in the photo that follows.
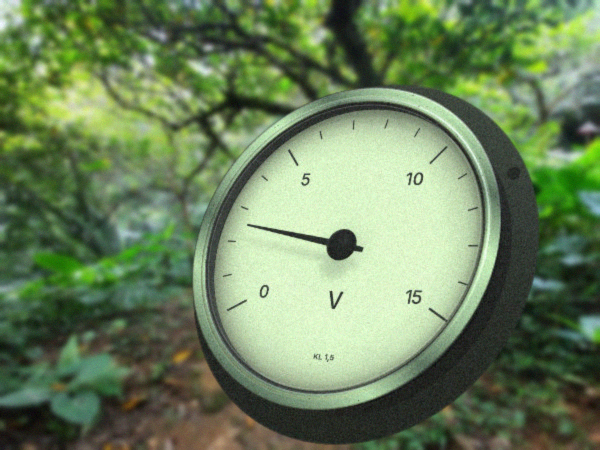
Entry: 2.5 V
